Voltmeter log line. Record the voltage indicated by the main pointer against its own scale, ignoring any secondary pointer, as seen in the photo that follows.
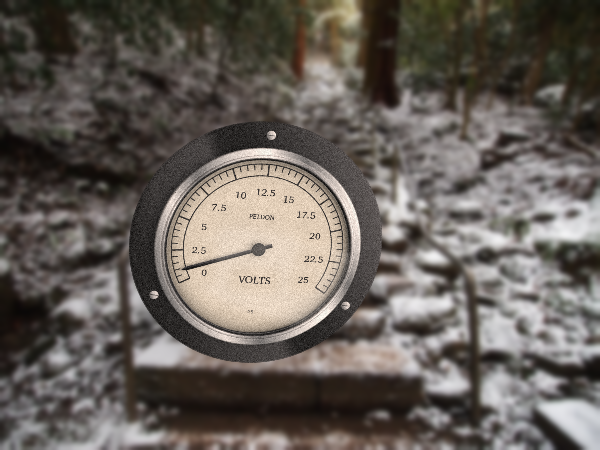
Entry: 1 V
